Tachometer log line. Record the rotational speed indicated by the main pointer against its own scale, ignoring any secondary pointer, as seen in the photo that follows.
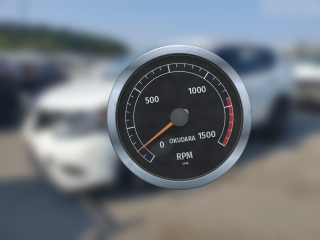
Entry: 100 rpm
